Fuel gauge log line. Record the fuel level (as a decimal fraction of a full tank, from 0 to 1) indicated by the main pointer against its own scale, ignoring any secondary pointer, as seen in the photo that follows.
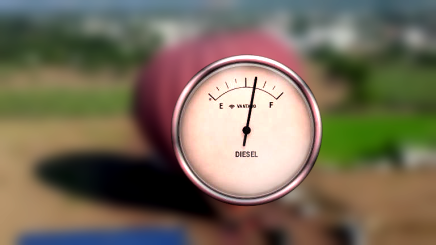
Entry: 0.625
